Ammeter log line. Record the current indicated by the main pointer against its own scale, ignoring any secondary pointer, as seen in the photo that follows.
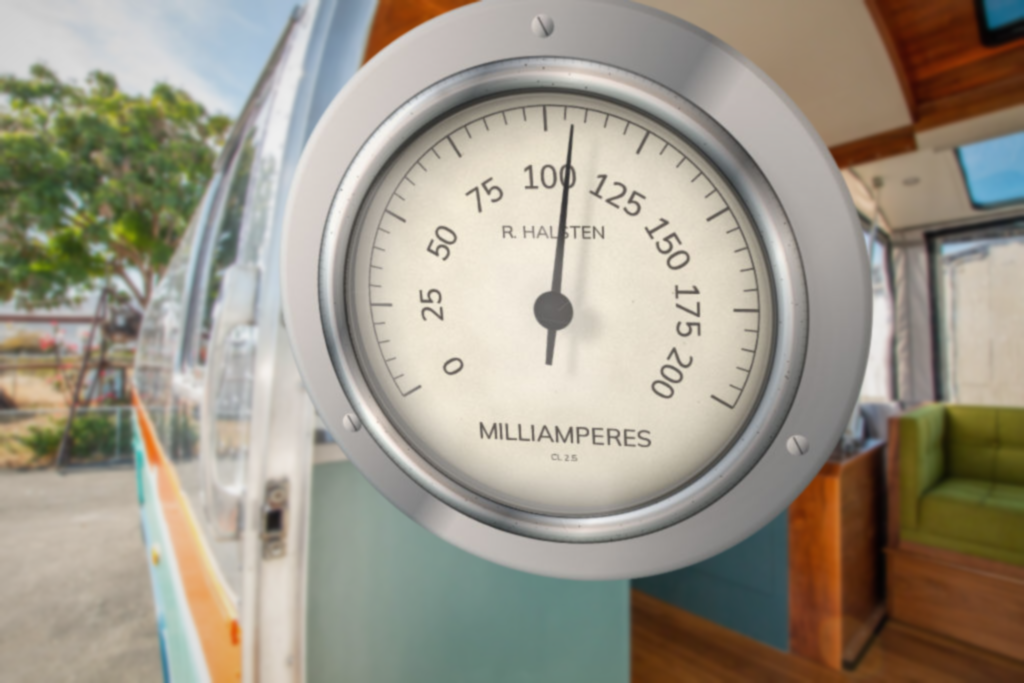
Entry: 107.5 mA
